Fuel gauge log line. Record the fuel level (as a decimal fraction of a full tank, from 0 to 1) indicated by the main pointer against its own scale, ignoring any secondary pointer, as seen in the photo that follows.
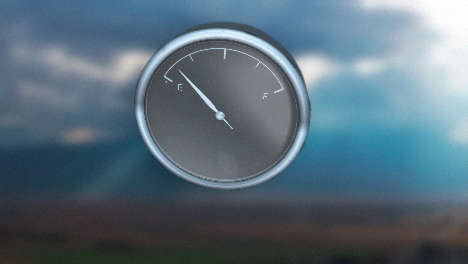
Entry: 0.125
